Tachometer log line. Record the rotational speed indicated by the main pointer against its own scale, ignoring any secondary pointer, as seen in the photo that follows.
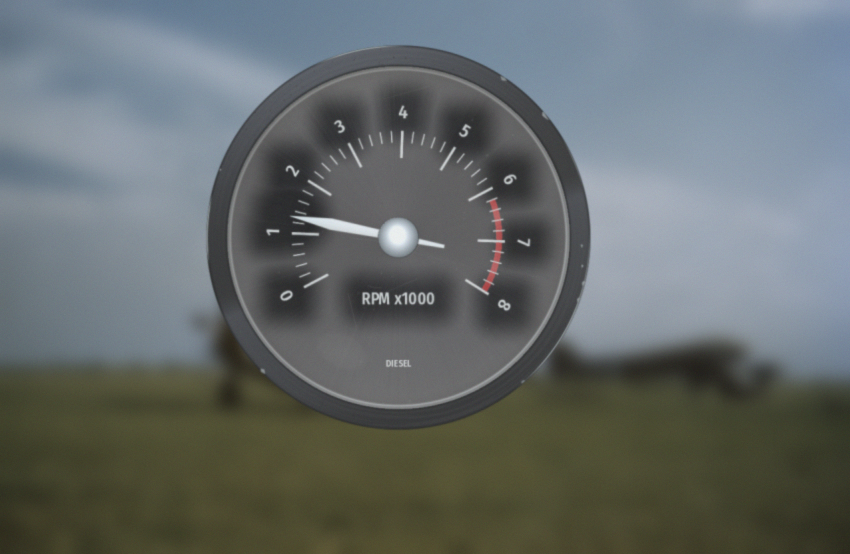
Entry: 1300 rpm
